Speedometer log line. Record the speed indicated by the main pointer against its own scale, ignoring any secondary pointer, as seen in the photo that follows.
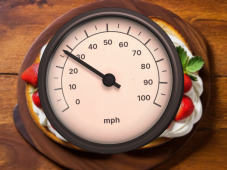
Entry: 27.5 mph
